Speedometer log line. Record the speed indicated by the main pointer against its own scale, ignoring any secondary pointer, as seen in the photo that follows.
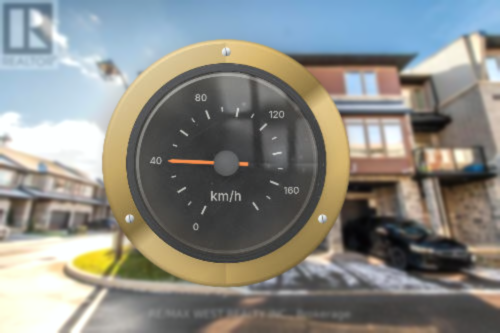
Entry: 40 km/h
